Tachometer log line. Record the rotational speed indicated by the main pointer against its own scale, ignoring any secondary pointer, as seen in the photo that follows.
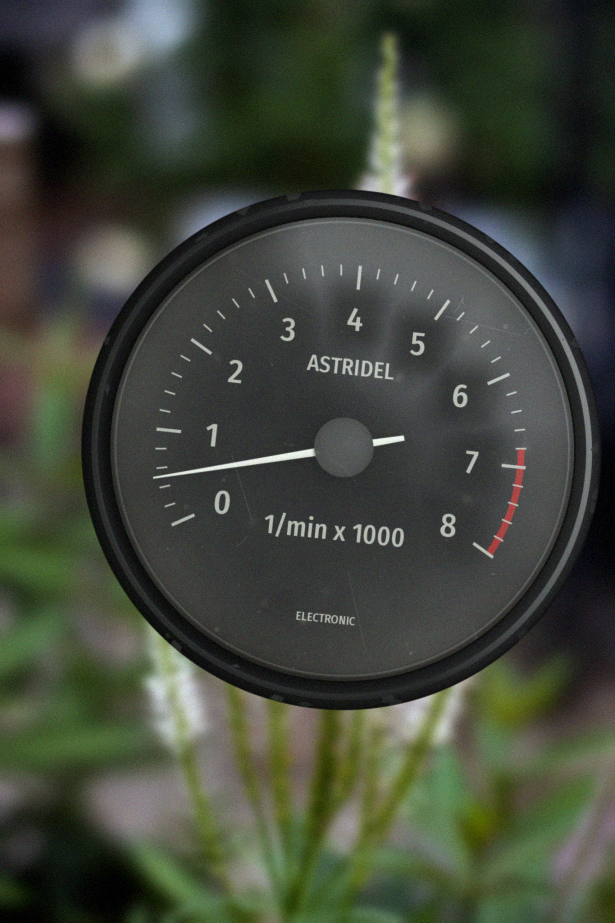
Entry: 500 rpm
